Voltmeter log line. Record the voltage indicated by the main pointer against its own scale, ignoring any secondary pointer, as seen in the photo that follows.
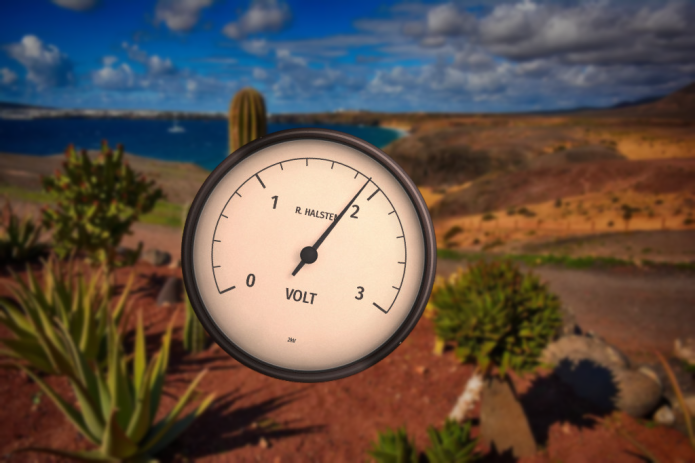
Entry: 1.9 V
